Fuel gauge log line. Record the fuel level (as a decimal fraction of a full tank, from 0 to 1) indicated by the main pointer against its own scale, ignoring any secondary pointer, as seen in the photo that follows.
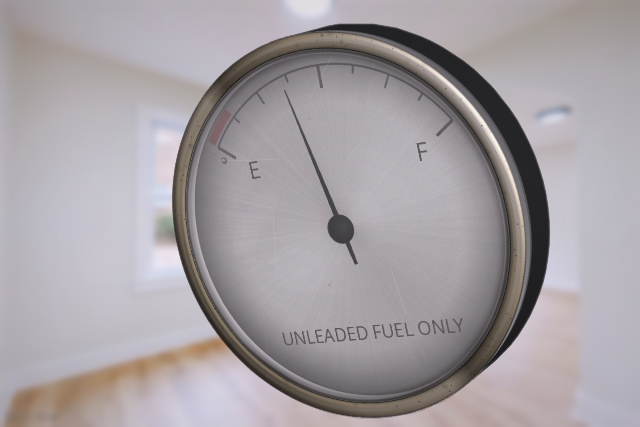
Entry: 0.375
